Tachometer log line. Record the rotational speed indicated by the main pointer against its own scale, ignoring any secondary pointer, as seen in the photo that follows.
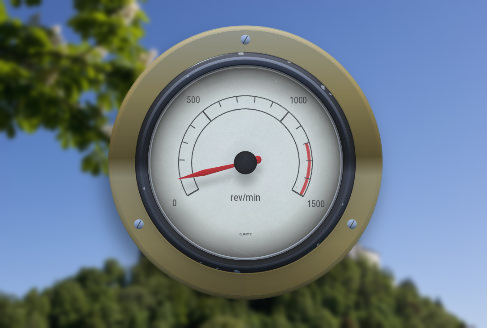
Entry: 100 rpm
